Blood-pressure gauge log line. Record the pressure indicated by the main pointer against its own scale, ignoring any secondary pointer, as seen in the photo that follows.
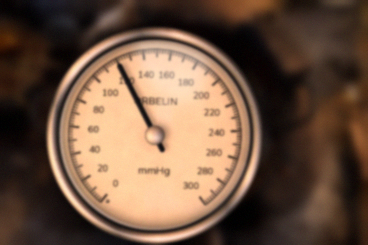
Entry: 120 mmHg
